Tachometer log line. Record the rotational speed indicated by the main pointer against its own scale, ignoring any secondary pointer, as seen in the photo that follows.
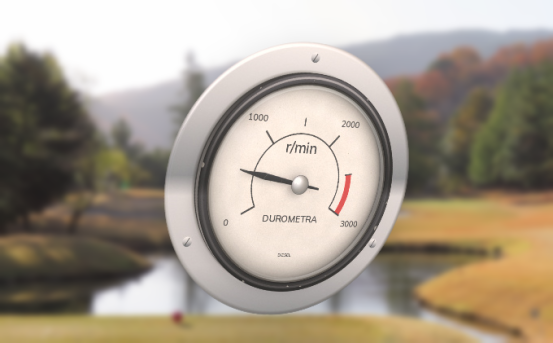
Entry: 500 rpm
